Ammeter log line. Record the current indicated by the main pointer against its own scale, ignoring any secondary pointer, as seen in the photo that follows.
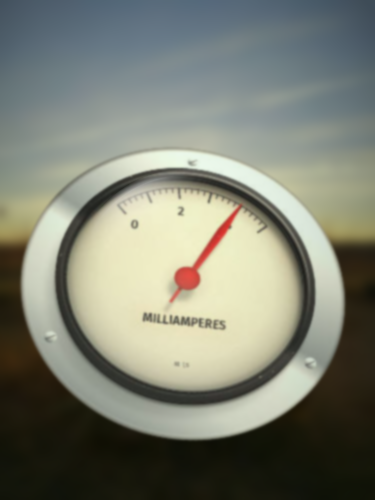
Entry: 4 mA
